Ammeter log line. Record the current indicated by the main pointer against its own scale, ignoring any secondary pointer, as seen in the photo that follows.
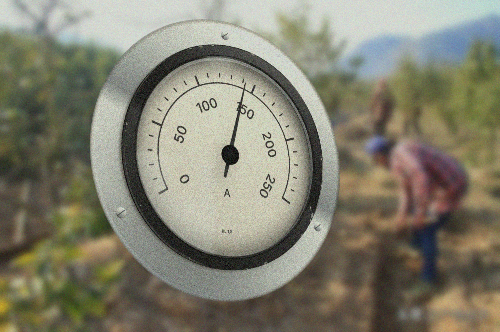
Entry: 140 A
